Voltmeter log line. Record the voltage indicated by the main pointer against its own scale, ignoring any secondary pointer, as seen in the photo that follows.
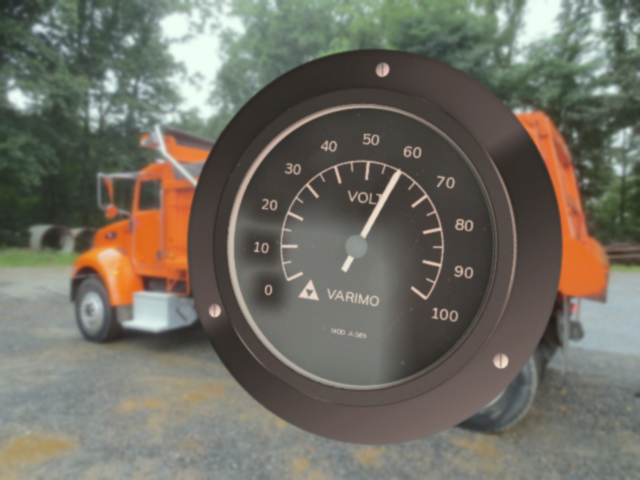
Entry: 60 V
